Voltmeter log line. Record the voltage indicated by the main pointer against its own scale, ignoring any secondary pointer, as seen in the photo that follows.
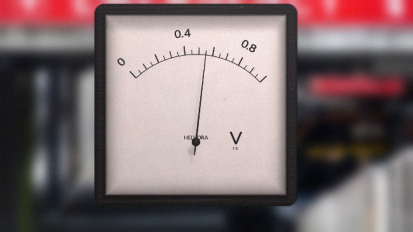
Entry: 0.55 V
